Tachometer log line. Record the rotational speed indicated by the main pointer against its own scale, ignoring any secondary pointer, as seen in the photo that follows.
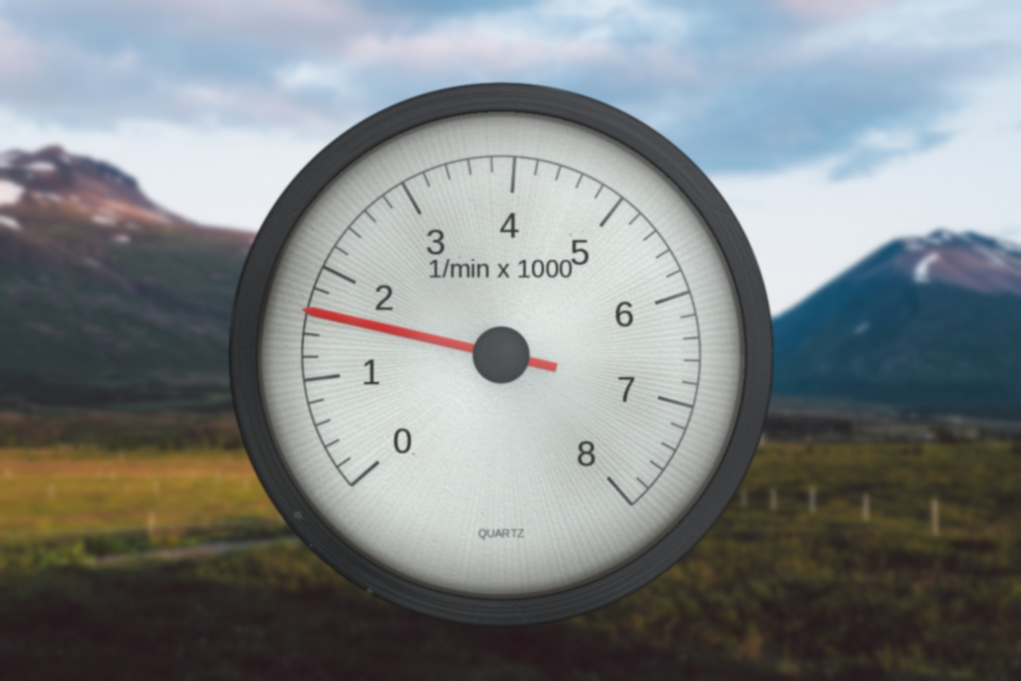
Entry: 1600 rpm
